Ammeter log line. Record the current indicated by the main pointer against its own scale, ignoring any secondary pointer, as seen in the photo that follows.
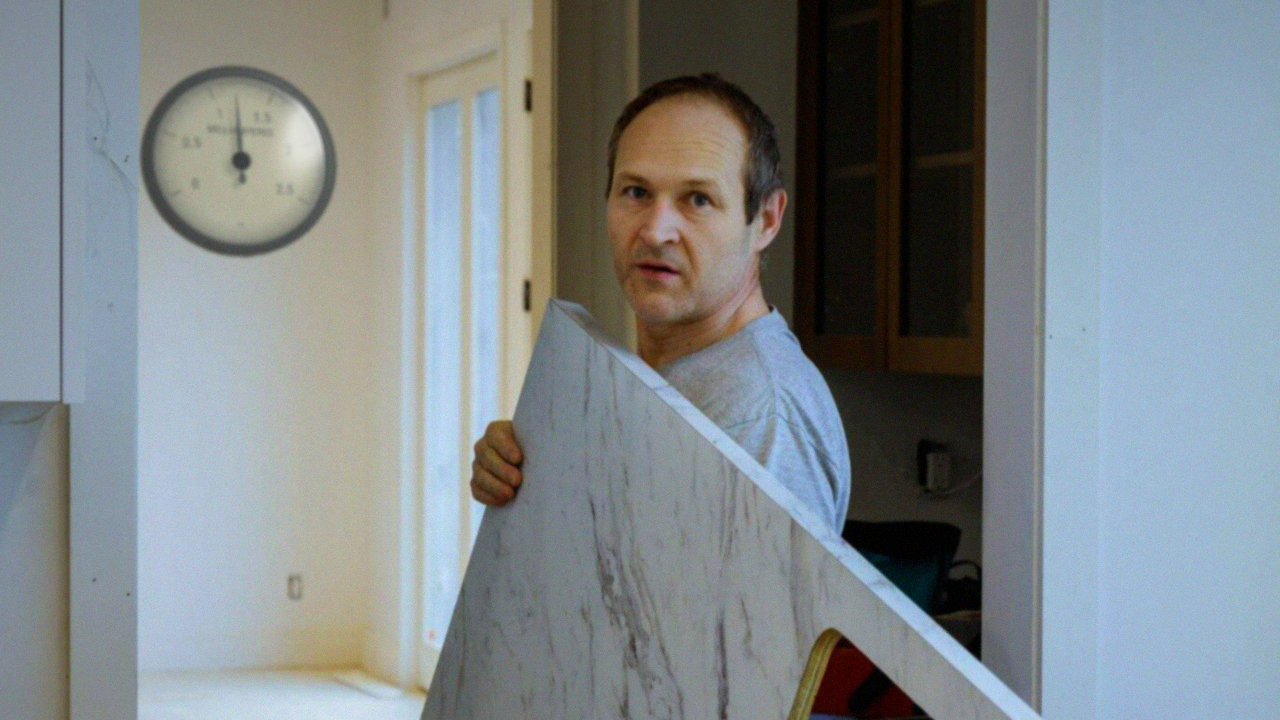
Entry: 1.2 mA
